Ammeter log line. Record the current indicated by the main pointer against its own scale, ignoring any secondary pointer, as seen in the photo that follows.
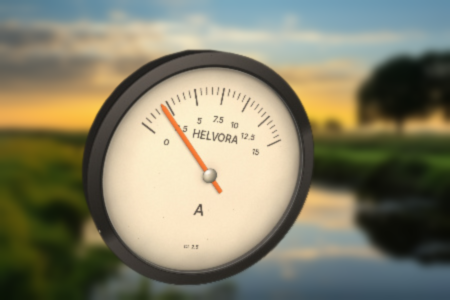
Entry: 2 A
